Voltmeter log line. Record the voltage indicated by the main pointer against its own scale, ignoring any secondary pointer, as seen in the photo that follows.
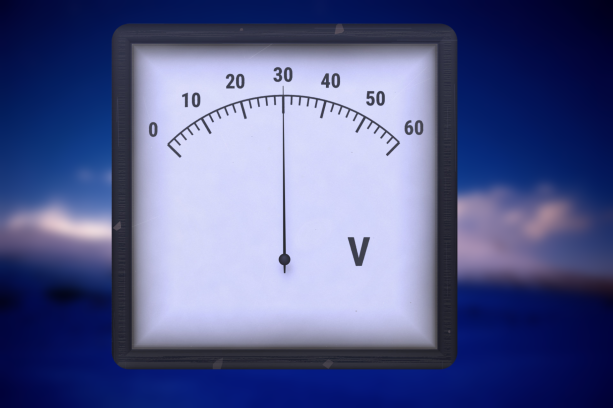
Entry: 30 V
